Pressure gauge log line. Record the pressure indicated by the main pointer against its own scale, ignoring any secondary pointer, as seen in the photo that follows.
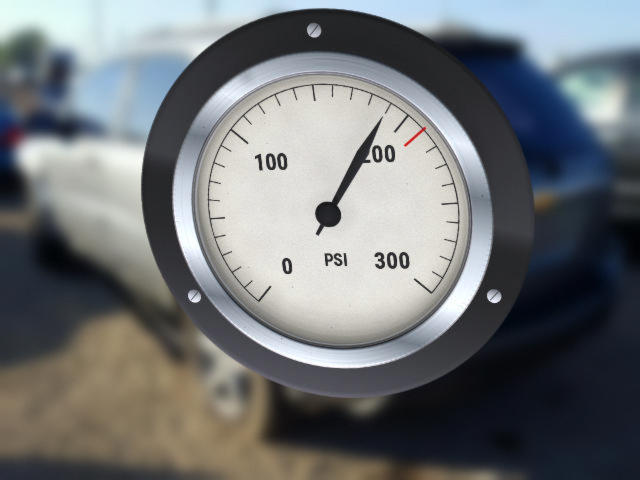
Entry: 190 psi
